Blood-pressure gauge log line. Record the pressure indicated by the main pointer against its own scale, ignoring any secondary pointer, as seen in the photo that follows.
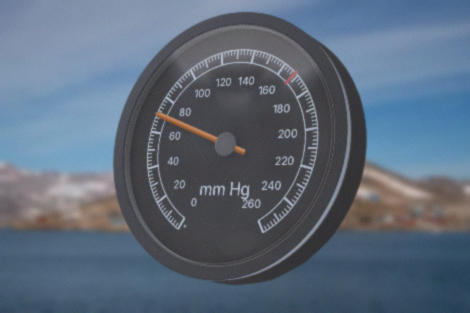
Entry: 70 mmHg
